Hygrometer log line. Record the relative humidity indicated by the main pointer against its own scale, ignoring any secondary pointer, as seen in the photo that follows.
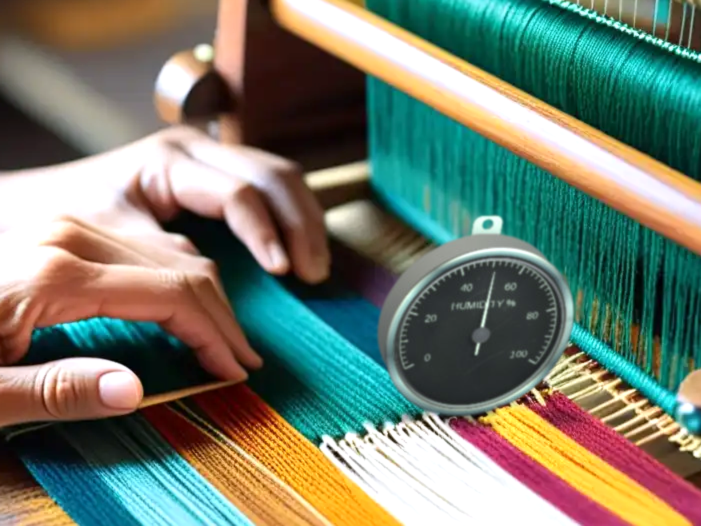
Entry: 50 %
